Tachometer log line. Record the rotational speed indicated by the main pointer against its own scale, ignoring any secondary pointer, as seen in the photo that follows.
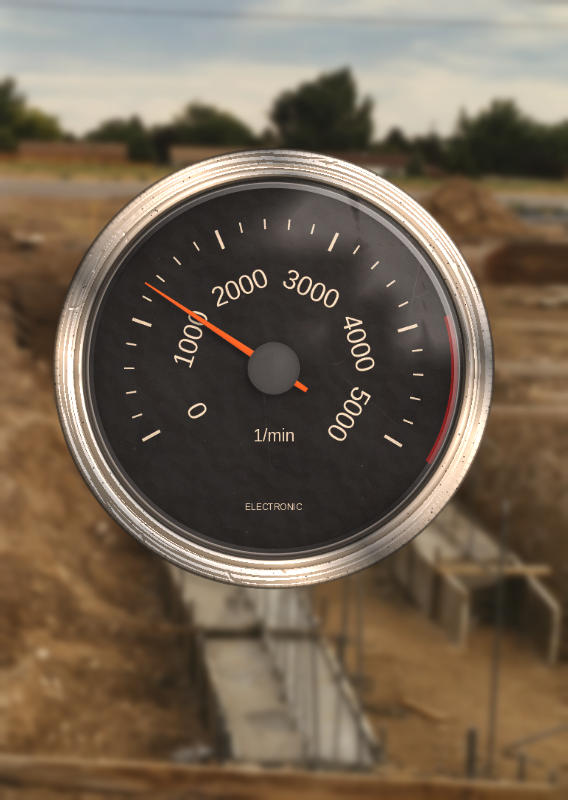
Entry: 1300 rpm
